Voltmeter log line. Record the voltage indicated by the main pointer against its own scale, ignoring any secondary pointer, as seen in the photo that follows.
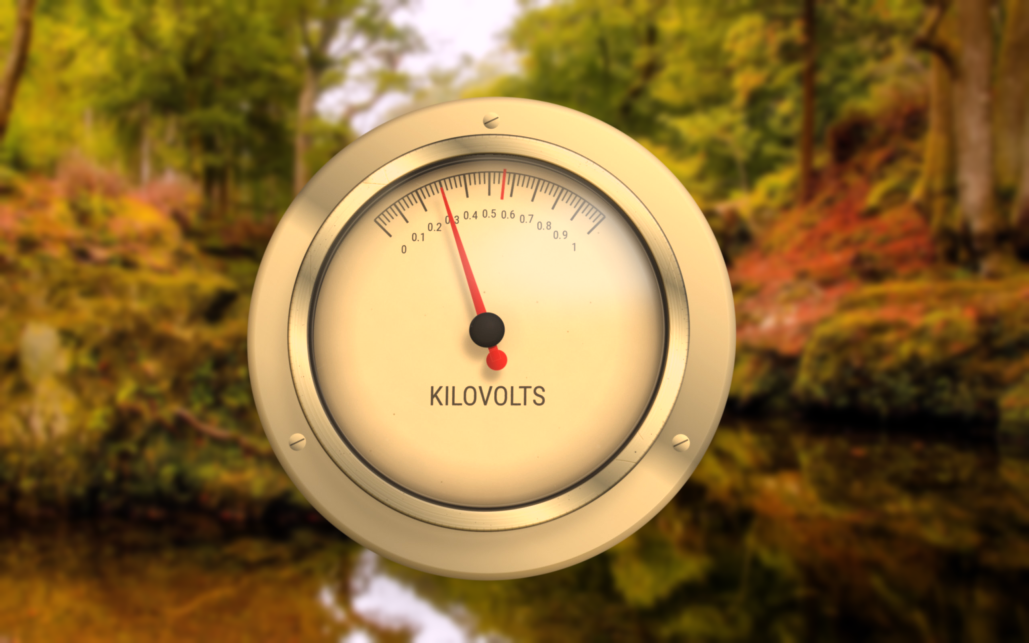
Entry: 0.3 kV
